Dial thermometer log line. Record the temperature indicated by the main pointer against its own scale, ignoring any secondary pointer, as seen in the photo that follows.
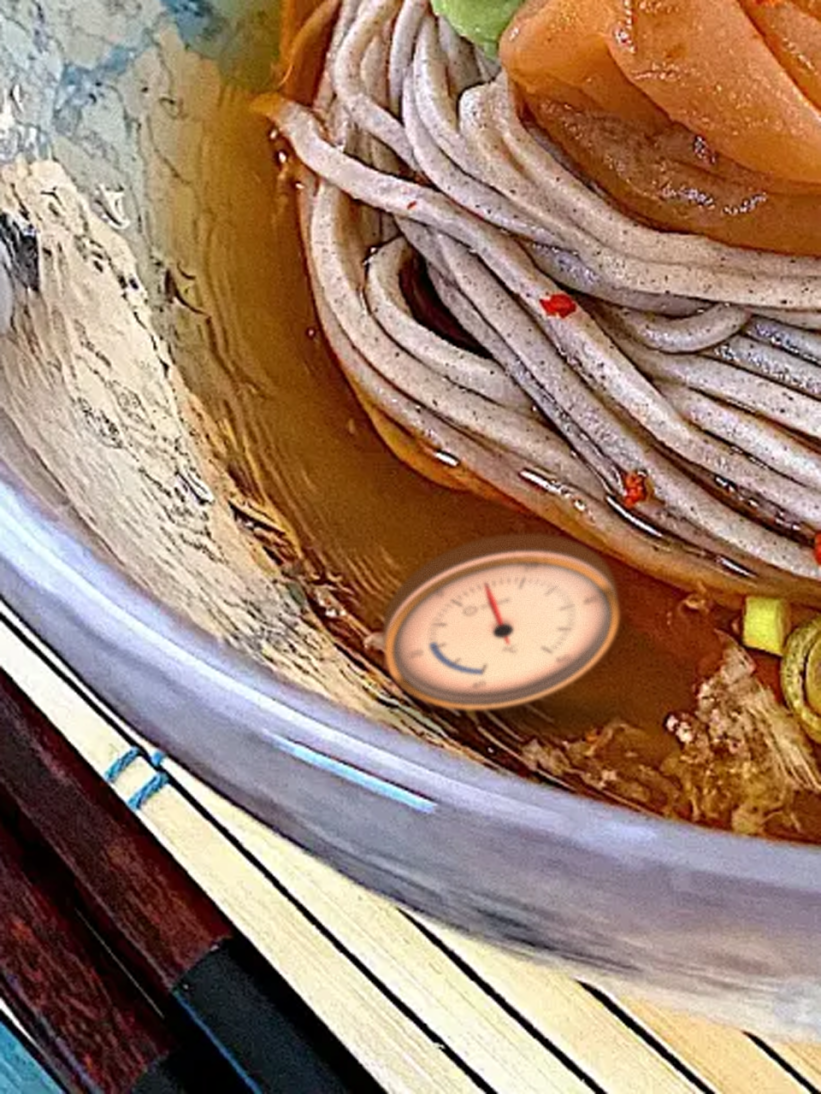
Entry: 10 °C
